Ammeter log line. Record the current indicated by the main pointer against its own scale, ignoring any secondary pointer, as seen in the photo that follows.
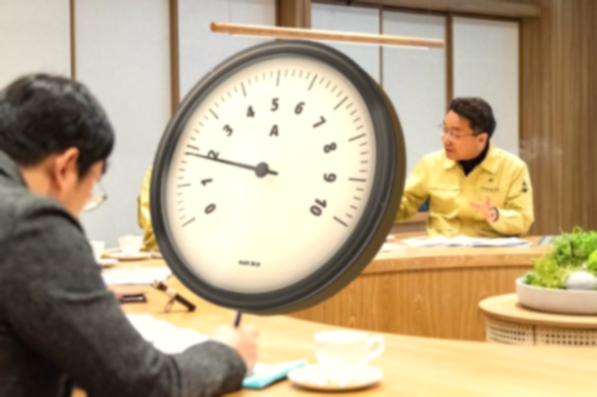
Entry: 1.8 A
